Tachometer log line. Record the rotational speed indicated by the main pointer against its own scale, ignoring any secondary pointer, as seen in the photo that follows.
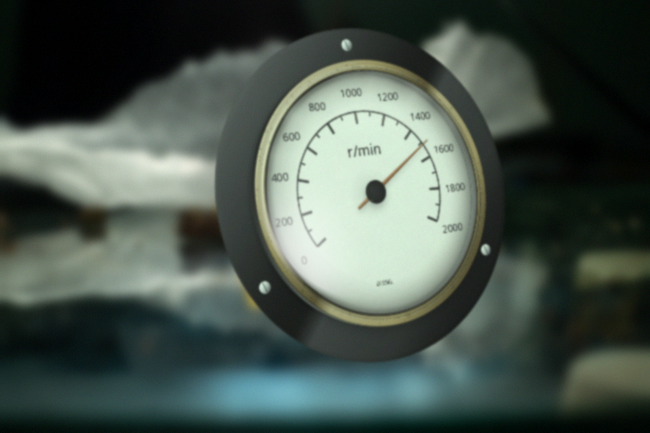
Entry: 1500 rpm
